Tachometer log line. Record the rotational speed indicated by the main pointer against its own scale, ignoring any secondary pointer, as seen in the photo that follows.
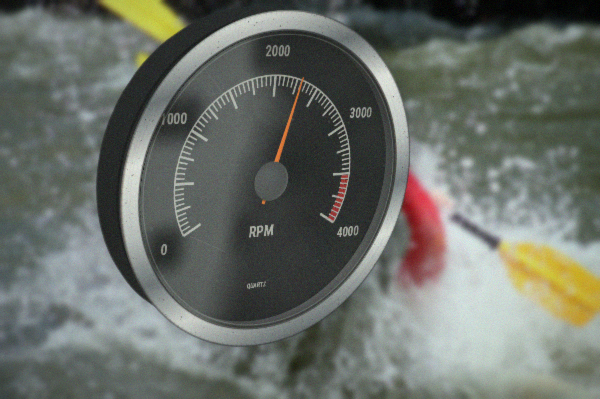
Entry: 2250 rpm
